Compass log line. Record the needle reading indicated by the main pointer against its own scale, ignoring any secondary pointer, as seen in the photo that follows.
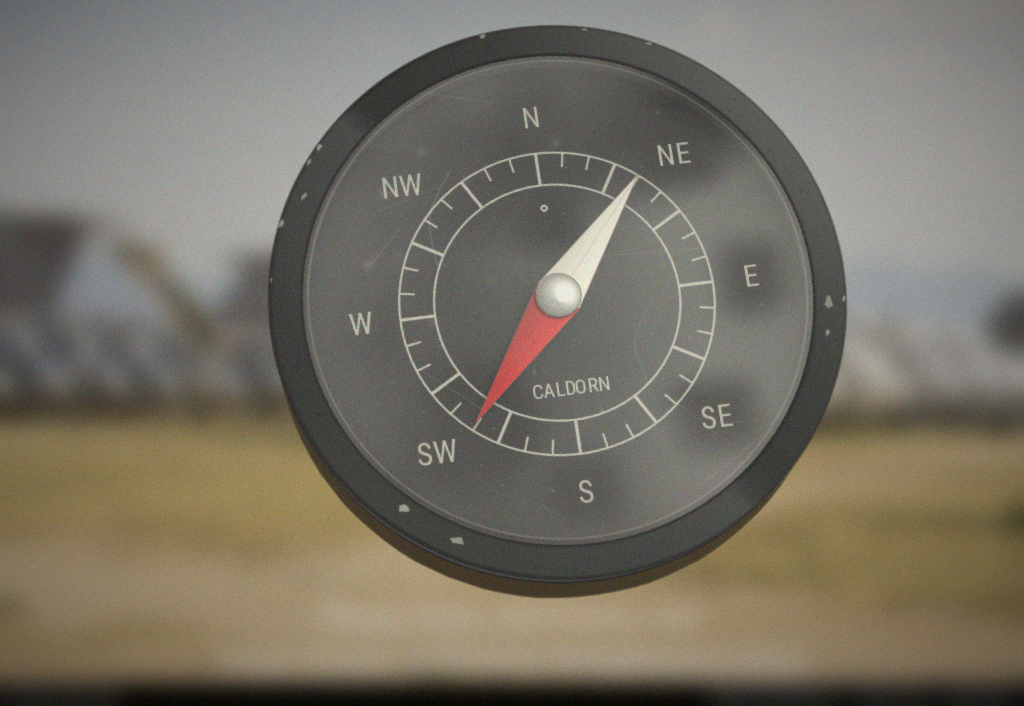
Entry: 220 °
